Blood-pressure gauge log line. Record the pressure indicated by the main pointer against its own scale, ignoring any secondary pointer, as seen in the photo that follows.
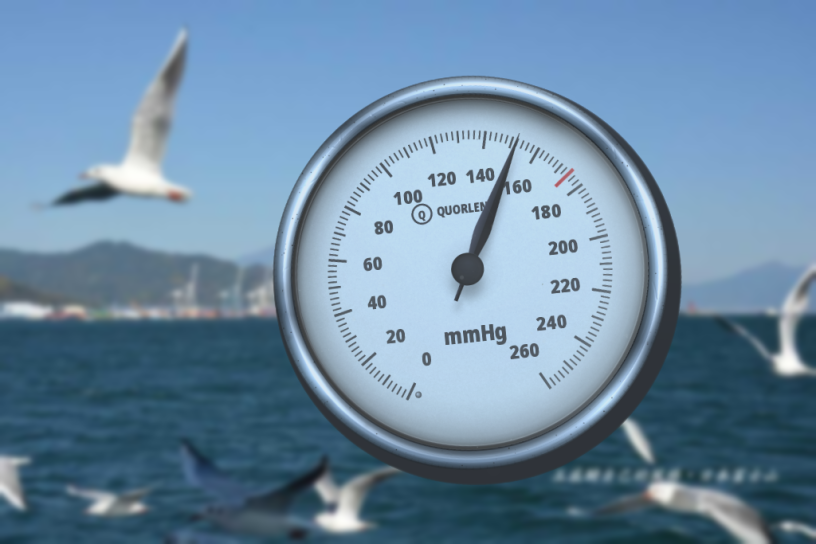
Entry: 152 mmHg
